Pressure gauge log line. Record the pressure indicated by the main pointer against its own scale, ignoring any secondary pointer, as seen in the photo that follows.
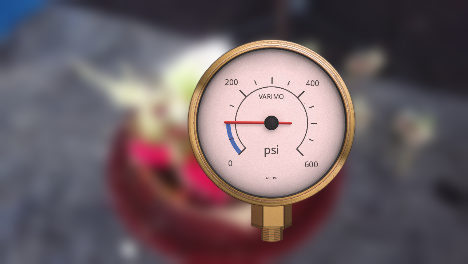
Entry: 100 psi
